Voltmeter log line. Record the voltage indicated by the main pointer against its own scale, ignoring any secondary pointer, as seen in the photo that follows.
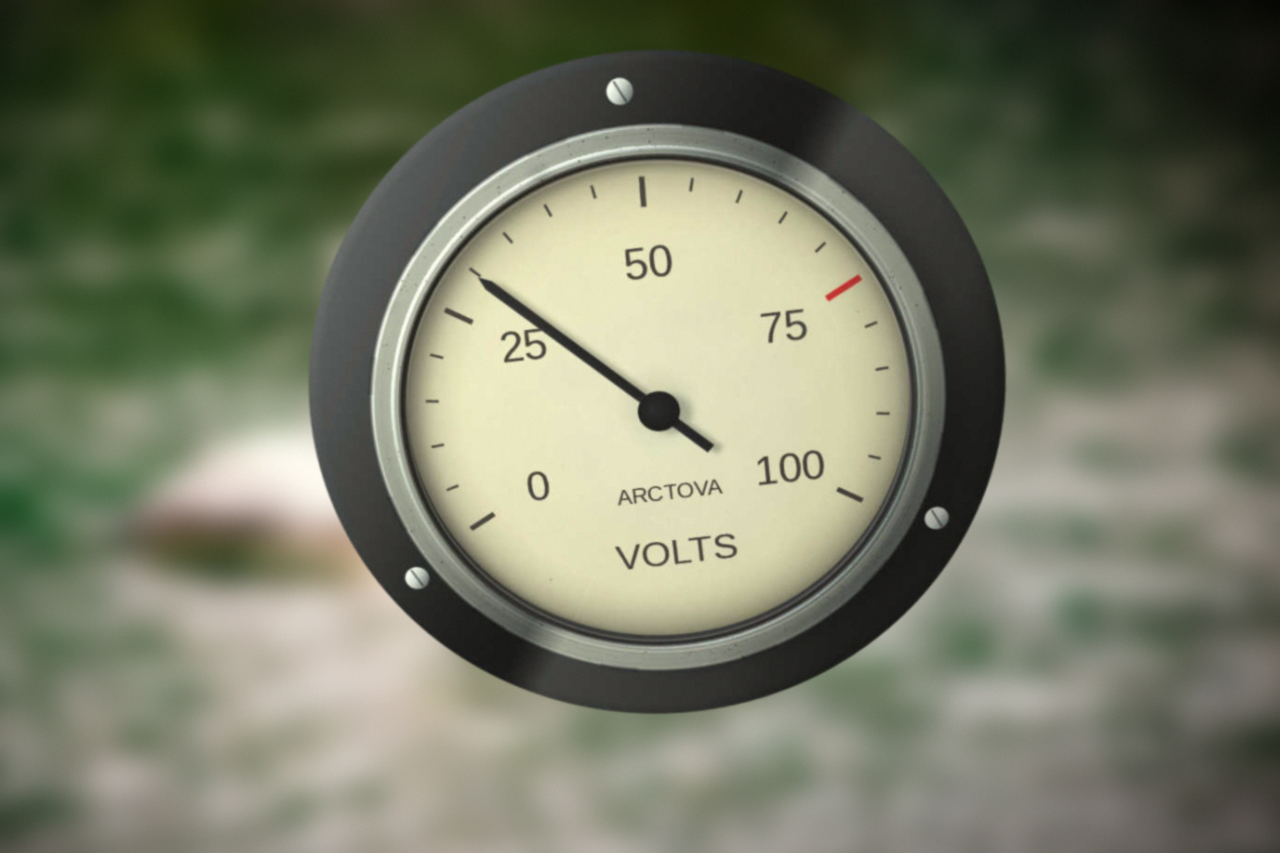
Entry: 30 V
